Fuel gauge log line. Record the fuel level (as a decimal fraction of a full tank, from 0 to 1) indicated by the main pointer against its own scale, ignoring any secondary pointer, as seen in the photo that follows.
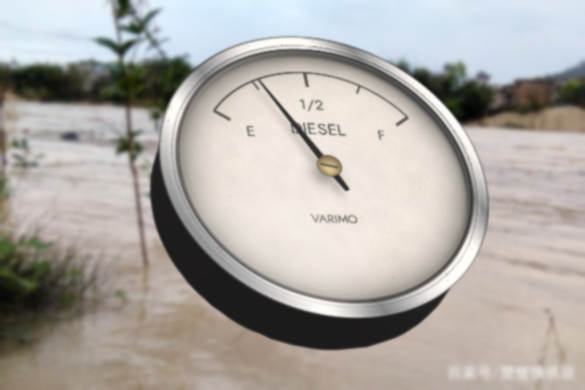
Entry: 0.25
